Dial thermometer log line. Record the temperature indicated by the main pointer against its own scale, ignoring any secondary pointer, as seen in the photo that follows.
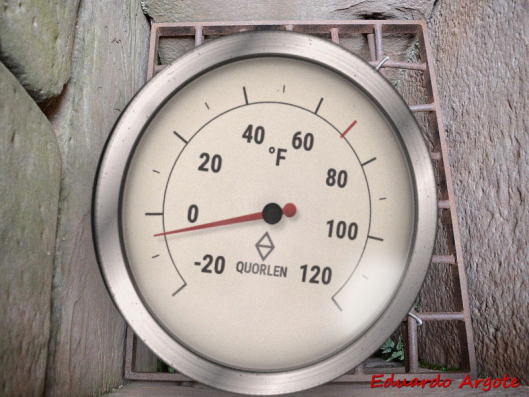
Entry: -5 °F
